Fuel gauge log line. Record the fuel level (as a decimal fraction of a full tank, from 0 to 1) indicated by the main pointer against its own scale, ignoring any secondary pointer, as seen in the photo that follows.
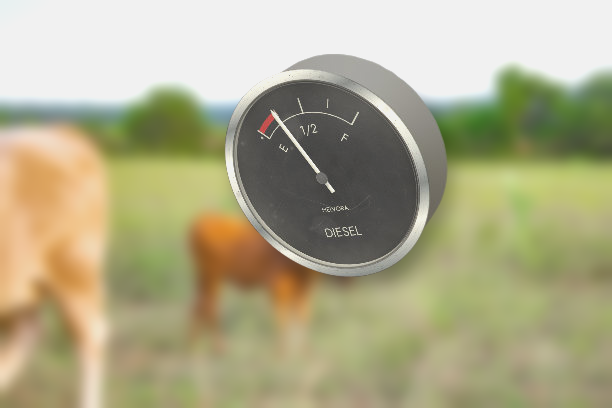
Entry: 0.25
